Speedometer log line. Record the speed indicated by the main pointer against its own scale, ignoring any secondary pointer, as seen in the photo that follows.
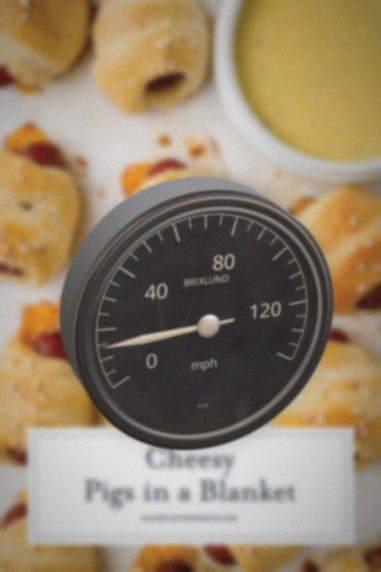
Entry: 15 mph
